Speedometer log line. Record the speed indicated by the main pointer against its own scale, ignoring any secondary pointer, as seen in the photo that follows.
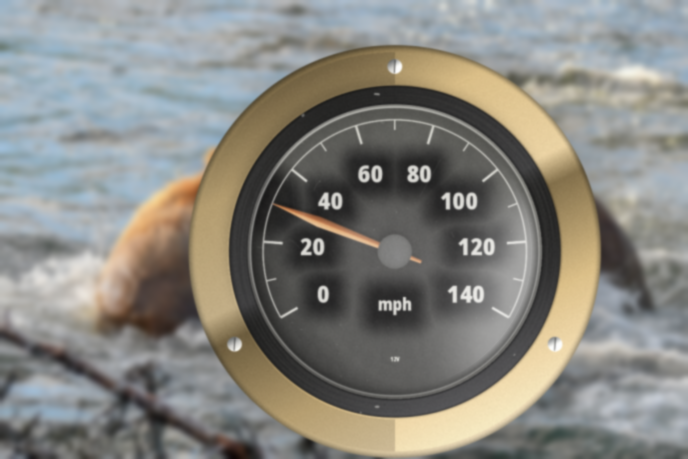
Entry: 30 mph
